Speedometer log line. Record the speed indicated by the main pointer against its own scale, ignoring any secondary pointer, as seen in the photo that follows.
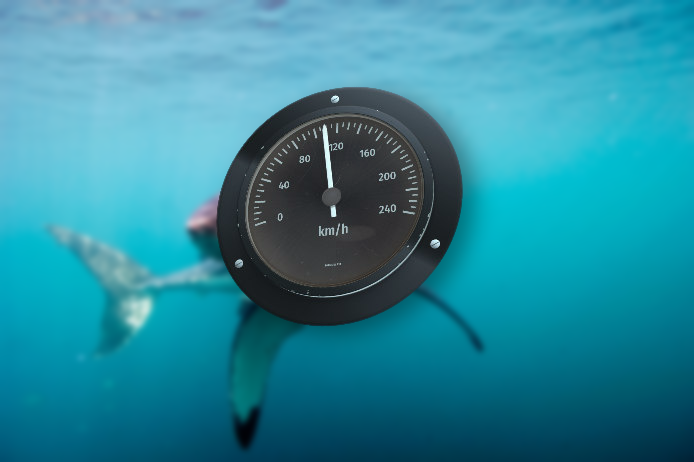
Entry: 110 km/h
